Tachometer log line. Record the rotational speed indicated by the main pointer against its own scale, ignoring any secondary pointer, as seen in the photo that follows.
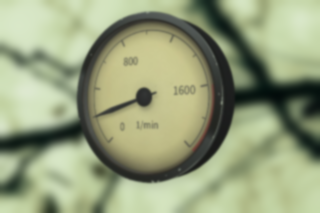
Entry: 200 rpm
